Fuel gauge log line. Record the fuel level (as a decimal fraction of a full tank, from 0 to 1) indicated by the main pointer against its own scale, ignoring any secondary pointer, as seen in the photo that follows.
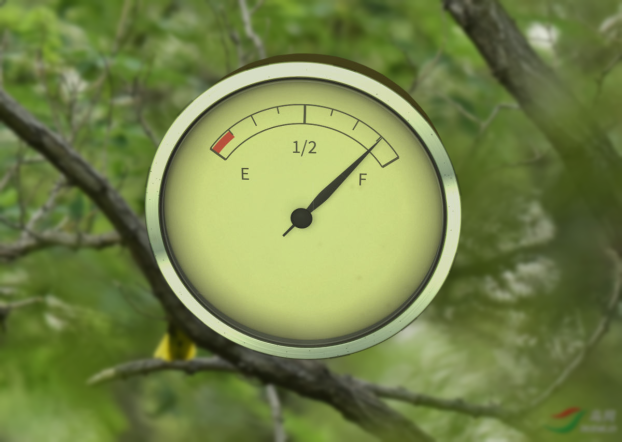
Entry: 0.875
